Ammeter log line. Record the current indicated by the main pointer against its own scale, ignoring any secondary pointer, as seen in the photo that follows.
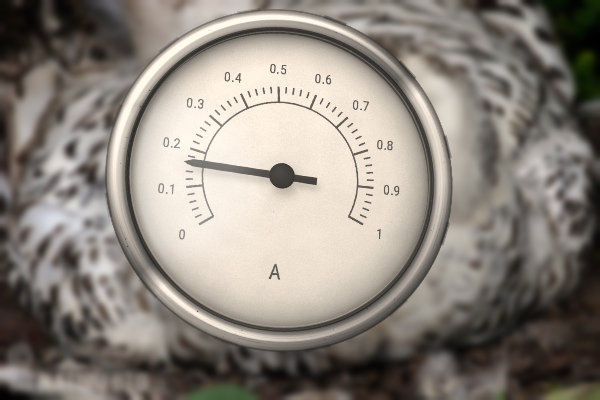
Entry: 0.16 A
